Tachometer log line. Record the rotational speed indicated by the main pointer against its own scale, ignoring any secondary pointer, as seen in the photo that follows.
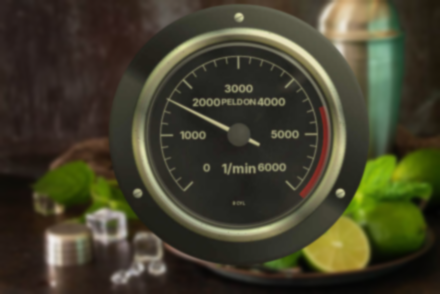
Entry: 1600 rpm
